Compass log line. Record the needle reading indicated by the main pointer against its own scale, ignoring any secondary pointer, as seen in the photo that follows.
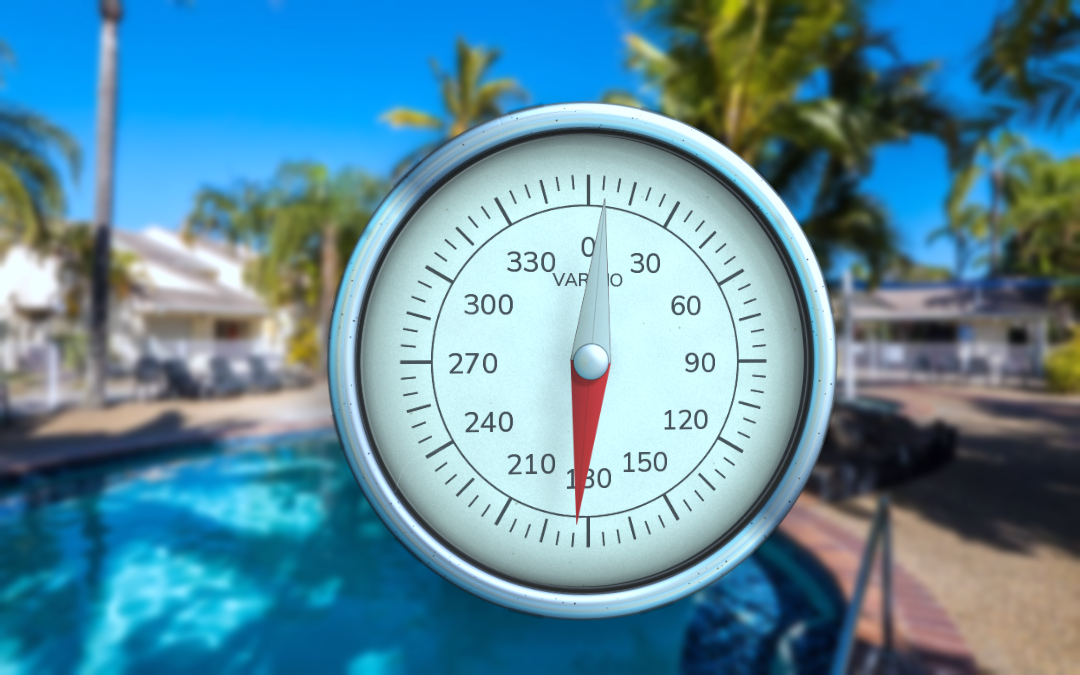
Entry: 185 °
